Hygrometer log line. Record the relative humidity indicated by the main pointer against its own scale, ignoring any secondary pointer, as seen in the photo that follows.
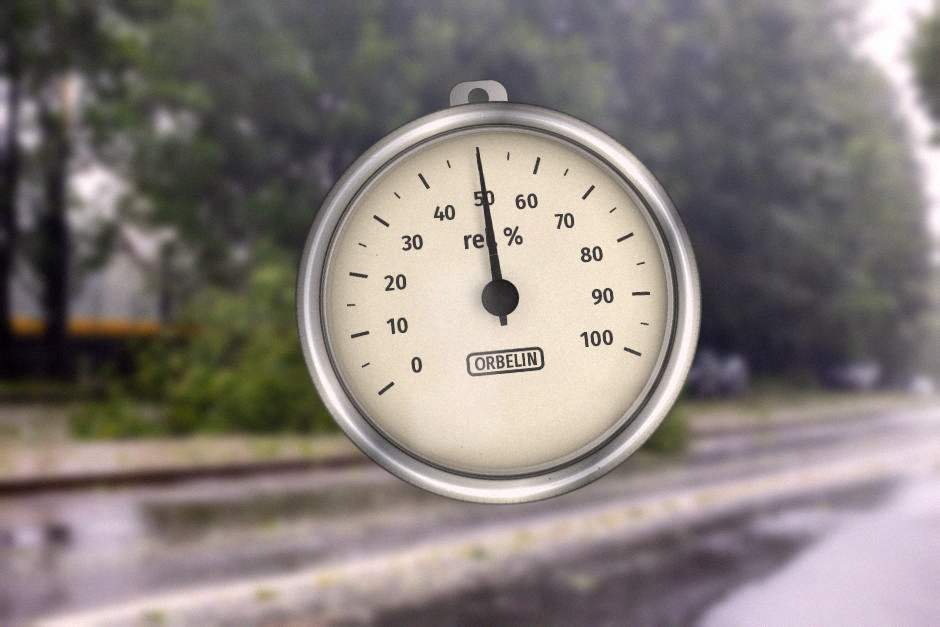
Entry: 50 %
